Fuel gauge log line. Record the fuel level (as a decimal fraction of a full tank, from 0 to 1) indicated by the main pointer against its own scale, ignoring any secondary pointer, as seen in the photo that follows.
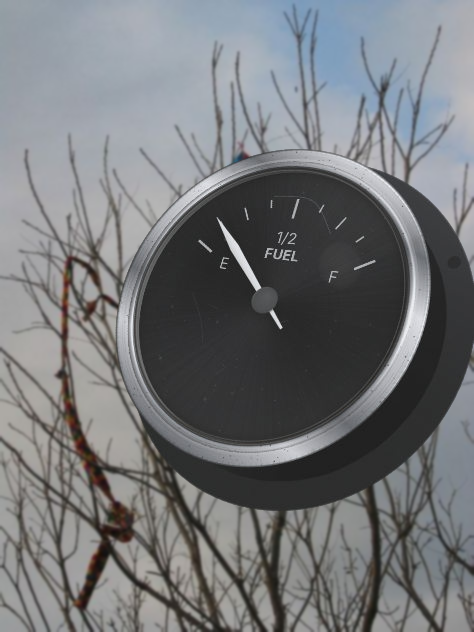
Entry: 0.125
